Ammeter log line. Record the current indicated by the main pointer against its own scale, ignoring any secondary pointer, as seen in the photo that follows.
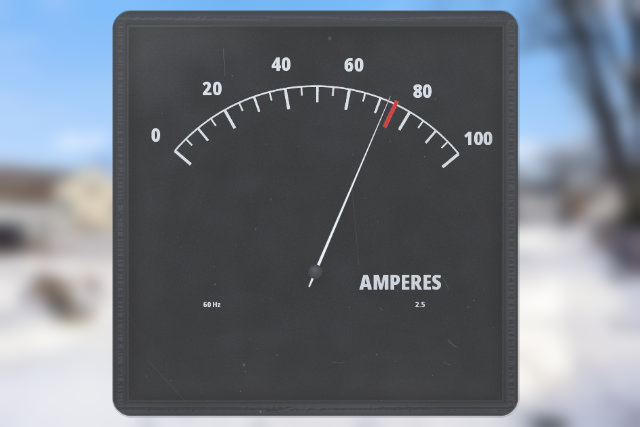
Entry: 72.5 A
